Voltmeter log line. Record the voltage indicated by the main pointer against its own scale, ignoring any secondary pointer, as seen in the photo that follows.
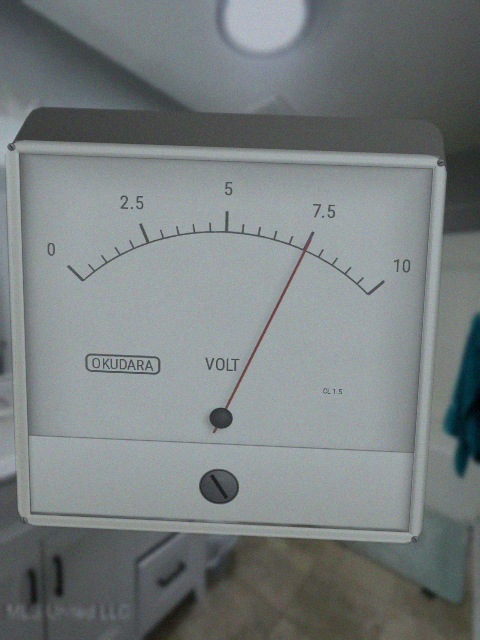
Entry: 7.5 V
